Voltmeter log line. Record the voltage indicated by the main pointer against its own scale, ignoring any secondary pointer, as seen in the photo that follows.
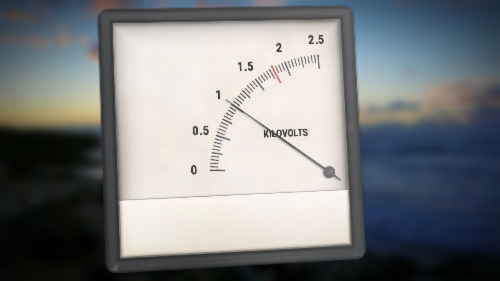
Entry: 1 kV
